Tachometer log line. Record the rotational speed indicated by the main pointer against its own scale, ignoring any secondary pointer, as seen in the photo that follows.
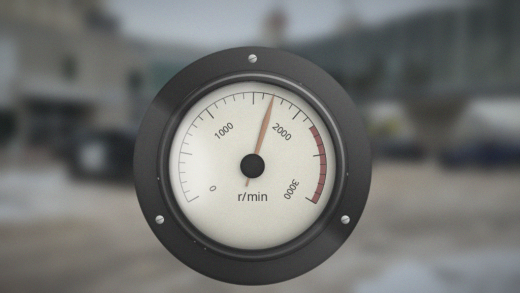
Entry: 1700 rpm
